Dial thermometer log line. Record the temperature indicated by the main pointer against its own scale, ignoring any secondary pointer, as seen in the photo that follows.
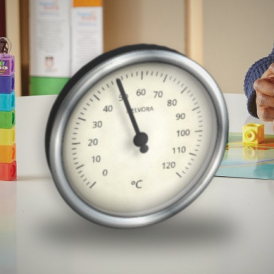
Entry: 50 °C
